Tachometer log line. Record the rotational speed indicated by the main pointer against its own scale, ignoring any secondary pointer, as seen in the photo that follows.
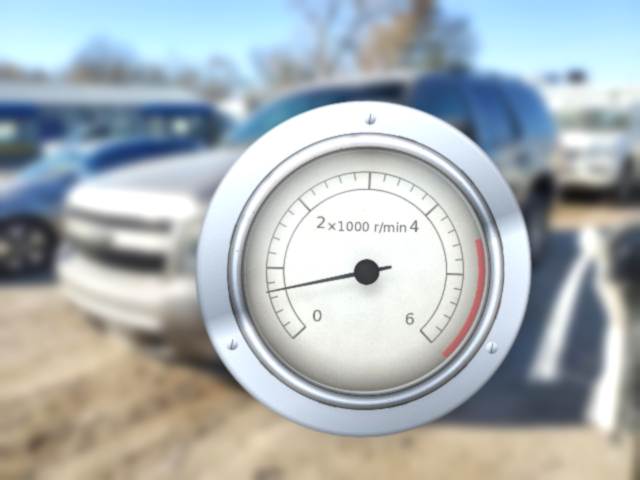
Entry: 700 rpm
